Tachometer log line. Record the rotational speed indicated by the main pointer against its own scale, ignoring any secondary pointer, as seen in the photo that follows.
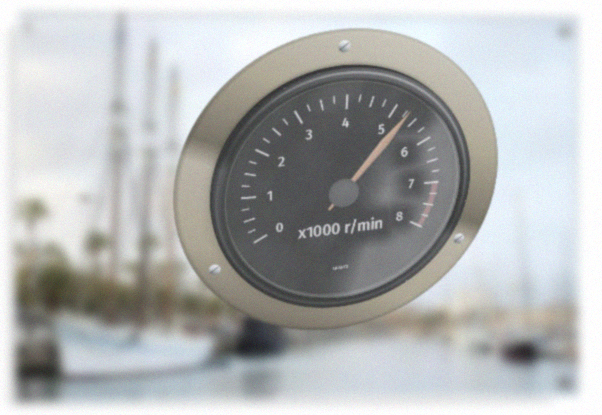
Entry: 5250 rpm
